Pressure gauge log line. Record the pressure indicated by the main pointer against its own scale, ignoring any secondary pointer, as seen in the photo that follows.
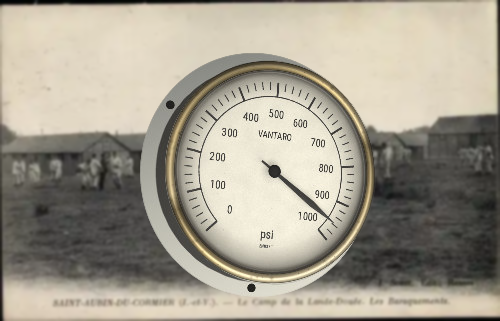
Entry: 960 psi
